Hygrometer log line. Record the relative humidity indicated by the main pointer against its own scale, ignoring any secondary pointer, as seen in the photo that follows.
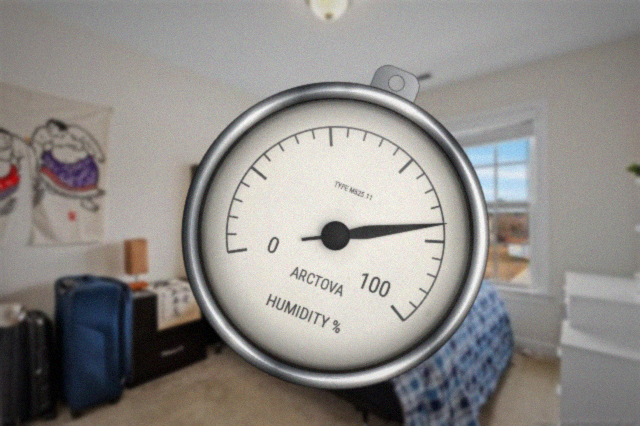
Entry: 76 %
